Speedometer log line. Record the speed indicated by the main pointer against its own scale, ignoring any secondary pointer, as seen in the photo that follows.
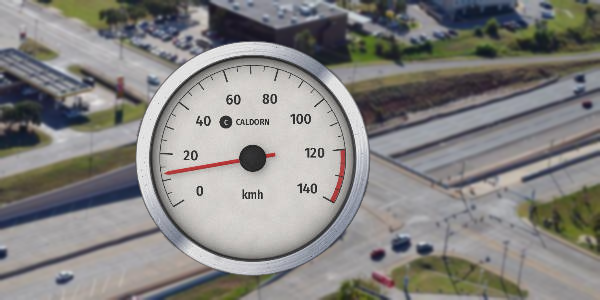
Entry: 12.5 km/h
